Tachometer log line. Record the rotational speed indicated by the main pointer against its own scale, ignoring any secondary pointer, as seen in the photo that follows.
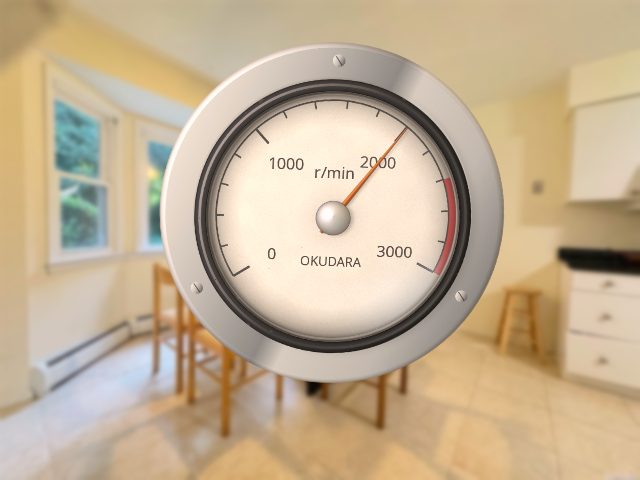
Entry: 2000 rpm
